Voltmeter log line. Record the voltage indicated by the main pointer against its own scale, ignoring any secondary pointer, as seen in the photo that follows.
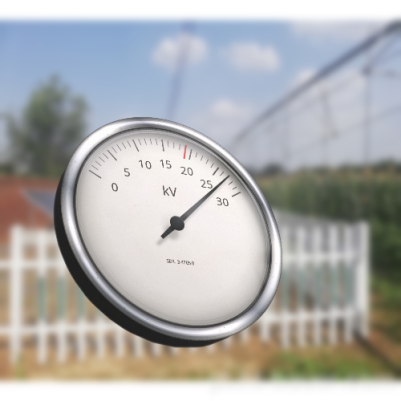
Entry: 27 kV
